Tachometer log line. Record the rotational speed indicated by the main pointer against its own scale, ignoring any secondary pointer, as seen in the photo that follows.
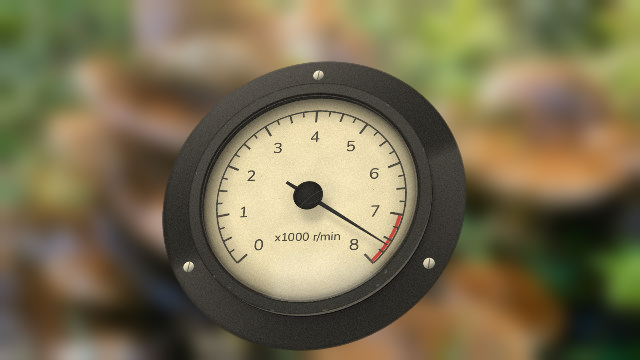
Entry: 7625 rpm
